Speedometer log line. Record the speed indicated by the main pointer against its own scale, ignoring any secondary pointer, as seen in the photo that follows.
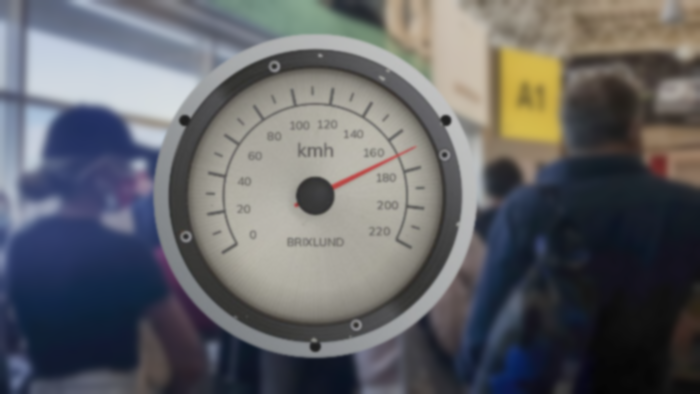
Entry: 170 km/h
